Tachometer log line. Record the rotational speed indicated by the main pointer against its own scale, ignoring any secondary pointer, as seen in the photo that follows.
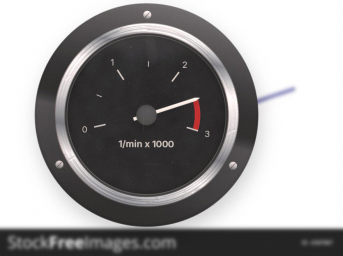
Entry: 2500 rpm
